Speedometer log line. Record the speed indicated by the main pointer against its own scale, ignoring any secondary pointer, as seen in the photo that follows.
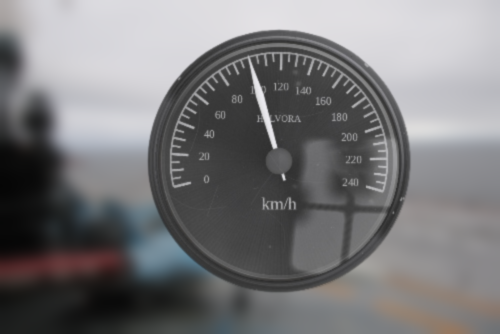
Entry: 100 km/h
